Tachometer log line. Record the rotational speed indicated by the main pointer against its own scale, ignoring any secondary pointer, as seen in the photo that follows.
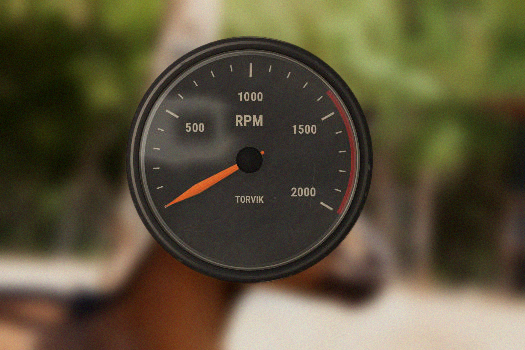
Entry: 0 rpm
